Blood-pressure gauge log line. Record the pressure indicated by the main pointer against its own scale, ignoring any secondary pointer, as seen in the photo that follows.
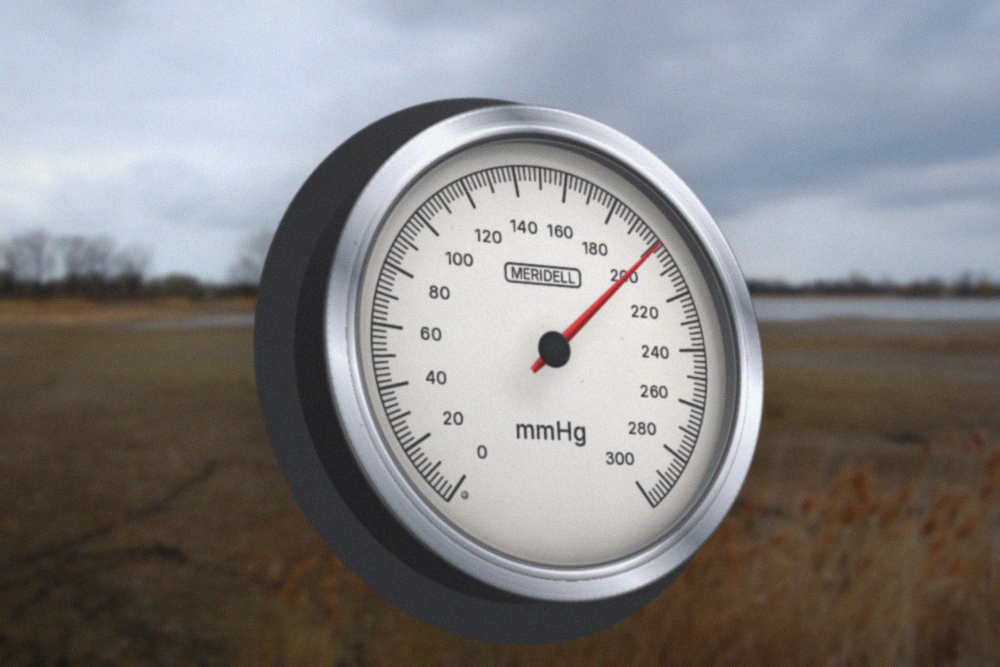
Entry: 200 mmHg
